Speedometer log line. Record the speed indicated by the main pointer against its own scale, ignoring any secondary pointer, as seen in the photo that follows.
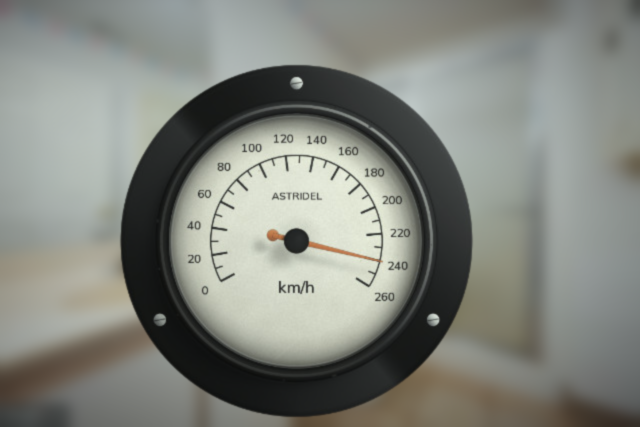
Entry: 240 km/h
